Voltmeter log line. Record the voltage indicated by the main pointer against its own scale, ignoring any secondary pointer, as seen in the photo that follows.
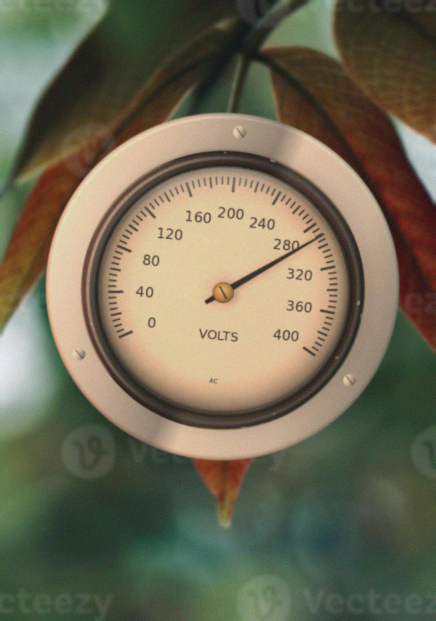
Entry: 290 V
